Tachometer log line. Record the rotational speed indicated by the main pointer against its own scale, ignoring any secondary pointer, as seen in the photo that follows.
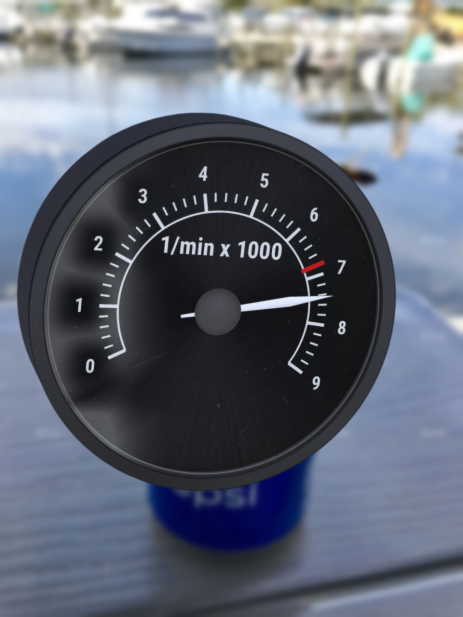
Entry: 7400 rpm
